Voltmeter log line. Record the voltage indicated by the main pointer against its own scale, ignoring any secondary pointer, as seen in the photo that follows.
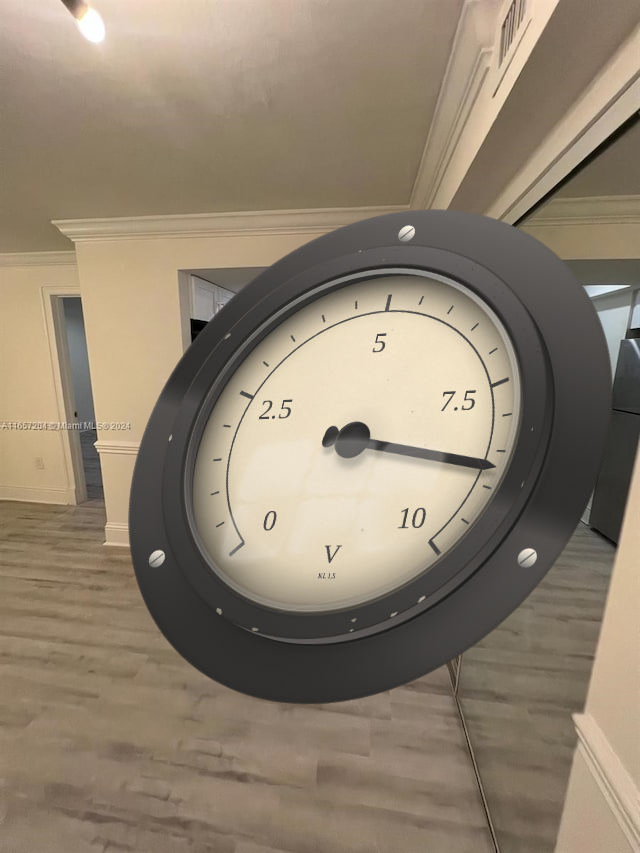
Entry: 8.75 V
